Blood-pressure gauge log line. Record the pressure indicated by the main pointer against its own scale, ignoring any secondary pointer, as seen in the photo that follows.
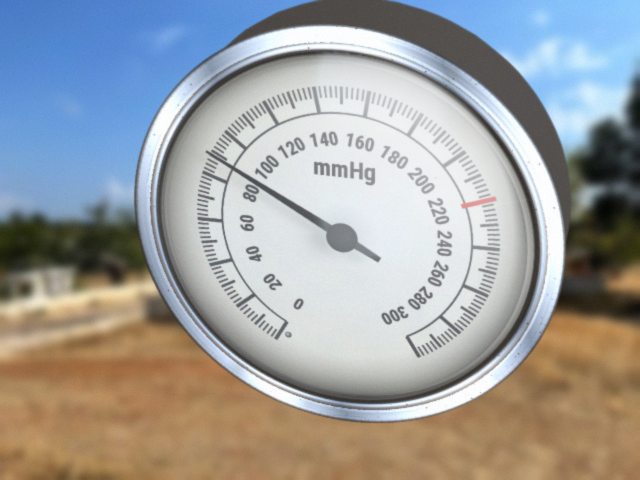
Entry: 90 mmHg
